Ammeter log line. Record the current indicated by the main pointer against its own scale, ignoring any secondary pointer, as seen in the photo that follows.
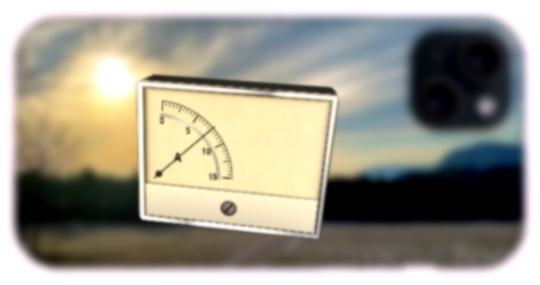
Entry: 7.5 A
